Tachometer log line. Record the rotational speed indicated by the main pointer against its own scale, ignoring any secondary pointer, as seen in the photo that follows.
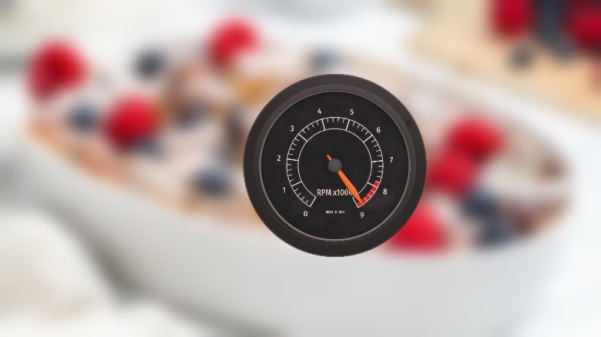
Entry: 8800 rpm
